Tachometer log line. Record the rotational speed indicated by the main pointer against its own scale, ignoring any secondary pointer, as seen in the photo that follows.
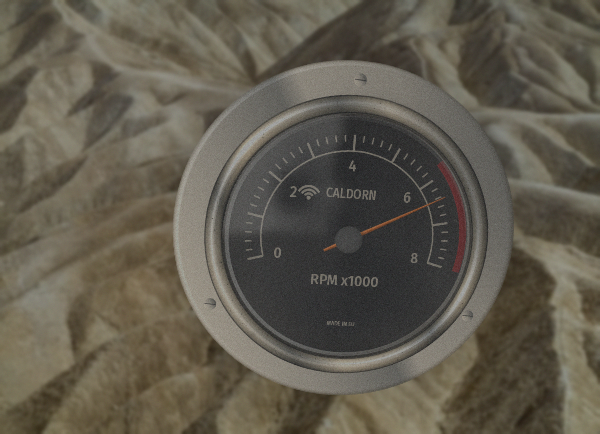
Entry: 6400 rpm
